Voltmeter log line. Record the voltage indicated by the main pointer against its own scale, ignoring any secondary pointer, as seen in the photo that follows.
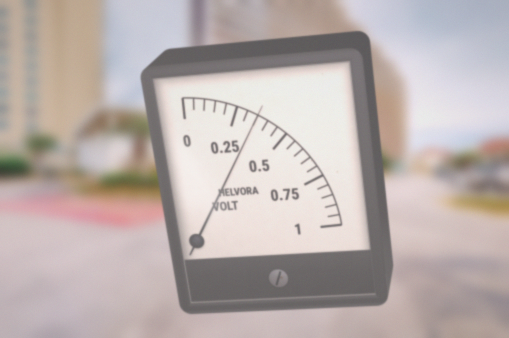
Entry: 0.35 V
